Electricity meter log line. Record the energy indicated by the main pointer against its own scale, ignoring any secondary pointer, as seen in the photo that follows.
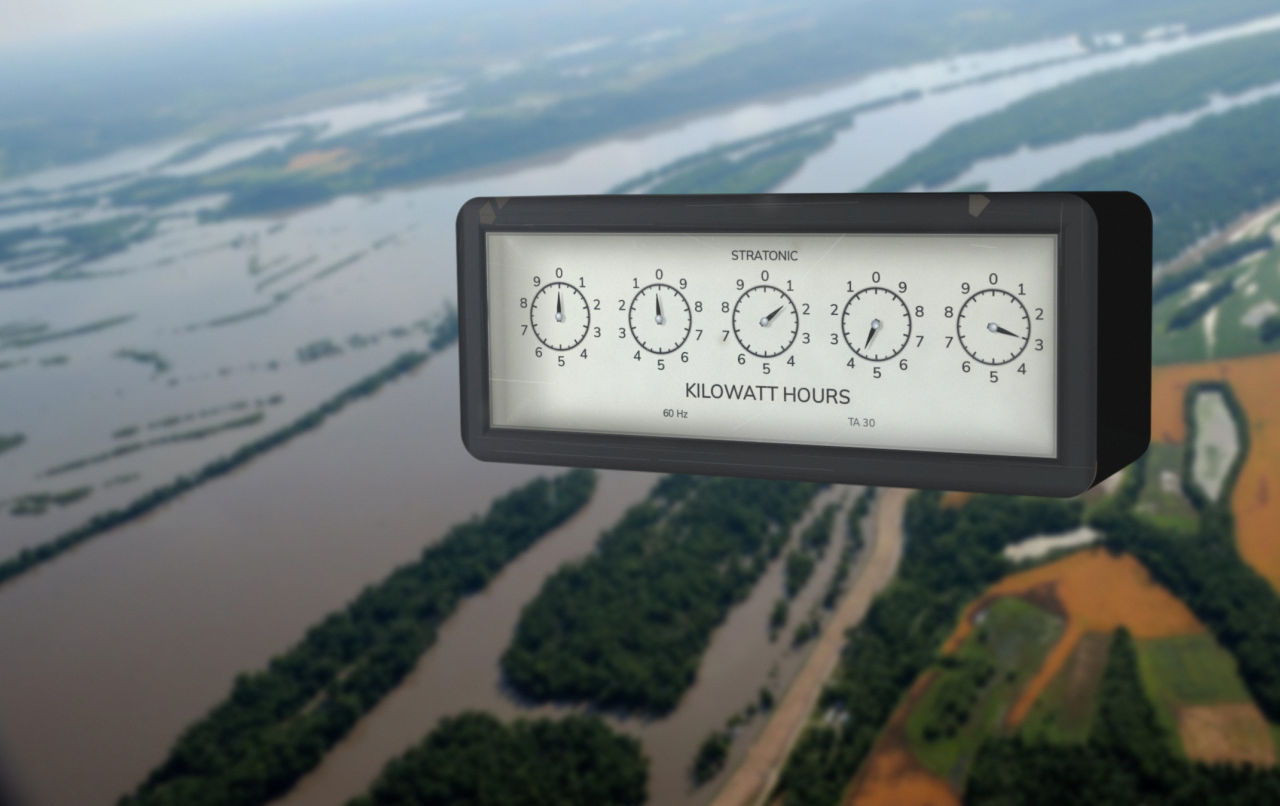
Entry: 143 kWh
